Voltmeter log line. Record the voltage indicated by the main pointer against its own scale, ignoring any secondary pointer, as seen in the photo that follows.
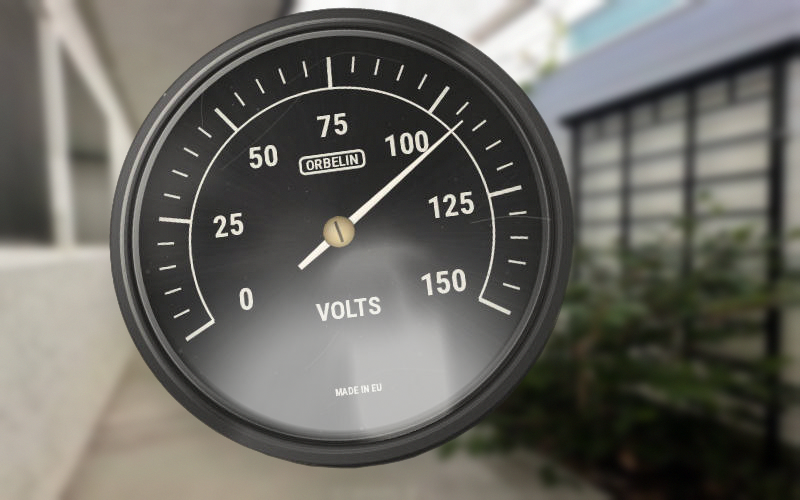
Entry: 107.5 V
